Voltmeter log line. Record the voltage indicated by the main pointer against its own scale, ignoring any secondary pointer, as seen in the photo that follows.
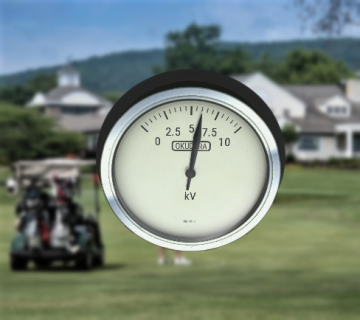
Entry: 6 kV
